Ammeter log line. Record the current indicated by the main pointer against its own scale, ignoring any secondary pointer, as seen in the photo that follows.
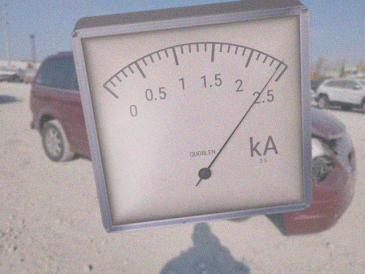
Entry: 2.4 kA
